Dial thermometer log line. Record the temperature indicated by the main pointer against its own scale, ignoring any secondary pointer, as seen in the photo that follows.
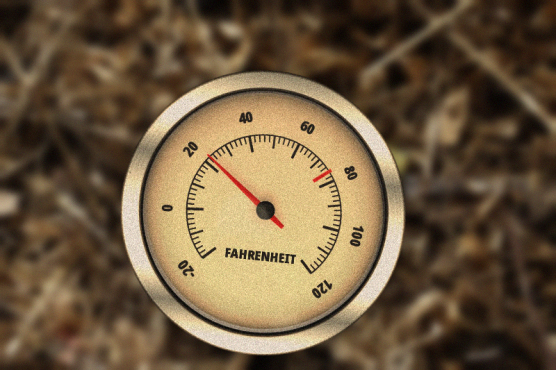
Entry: 22 °F
